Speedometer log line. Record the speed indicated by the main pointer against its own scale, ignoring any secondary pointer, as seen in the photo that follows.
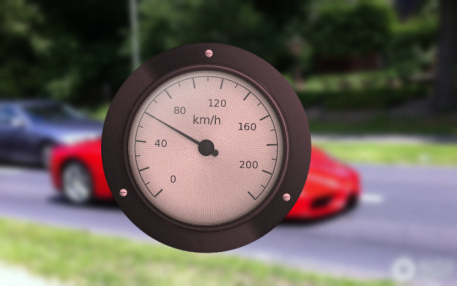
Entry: 60 km/h
